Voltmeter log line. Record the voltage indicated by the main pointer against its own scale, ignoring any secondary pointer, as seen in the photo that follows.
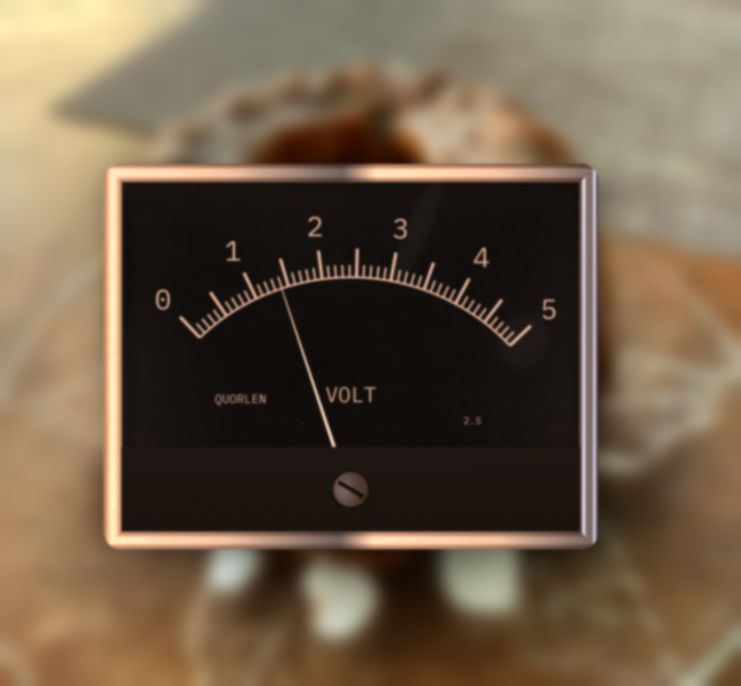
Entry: 1.4 V
